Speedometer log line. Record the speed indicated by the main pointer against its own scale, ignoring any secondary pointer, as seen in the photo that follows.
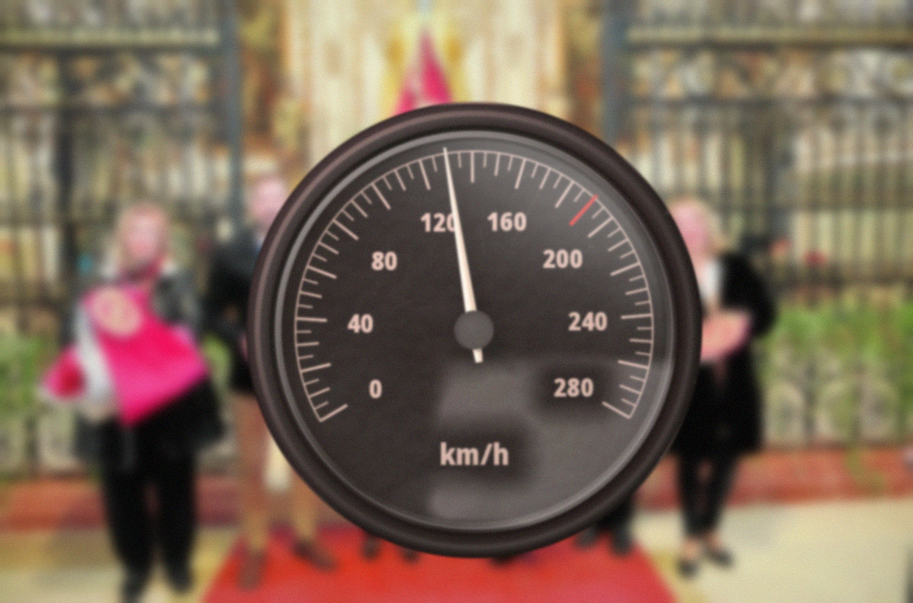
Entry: 130 km/h
